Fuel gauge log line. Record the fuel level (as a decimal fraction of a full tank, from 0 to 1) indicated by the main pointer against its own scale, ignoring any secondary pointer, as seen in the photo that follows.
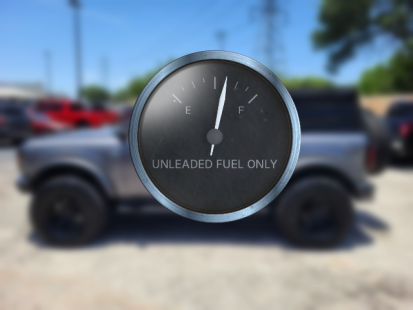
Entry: 0.625
